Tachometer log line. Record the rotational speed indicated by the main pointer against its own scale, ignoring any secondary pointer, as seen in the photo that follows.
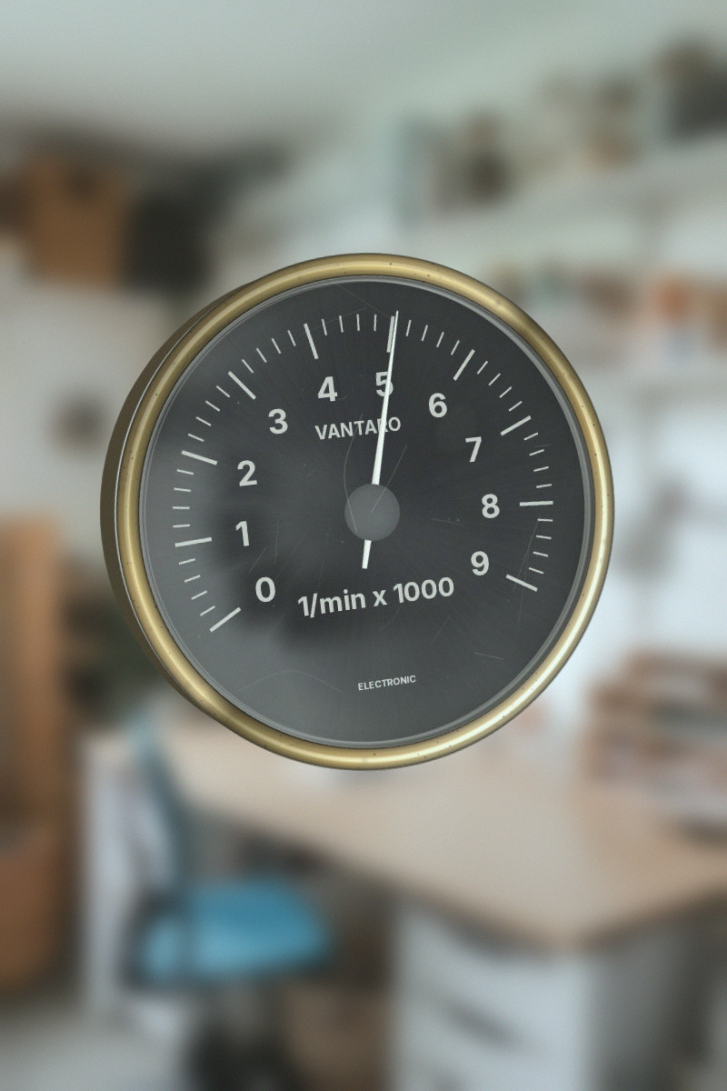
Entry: 5000 rpm
